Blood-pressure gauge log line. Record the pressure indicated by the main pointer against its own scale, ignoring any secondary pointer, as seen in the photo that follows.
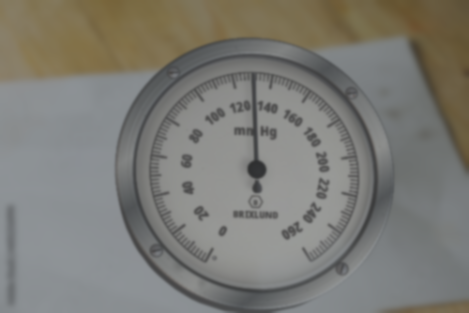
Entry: 130 mmHg
